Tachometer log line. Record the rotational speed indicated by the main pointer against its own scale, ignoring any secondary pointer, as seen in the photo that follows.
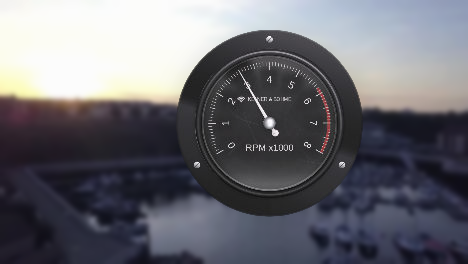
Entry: 3000 rpm
